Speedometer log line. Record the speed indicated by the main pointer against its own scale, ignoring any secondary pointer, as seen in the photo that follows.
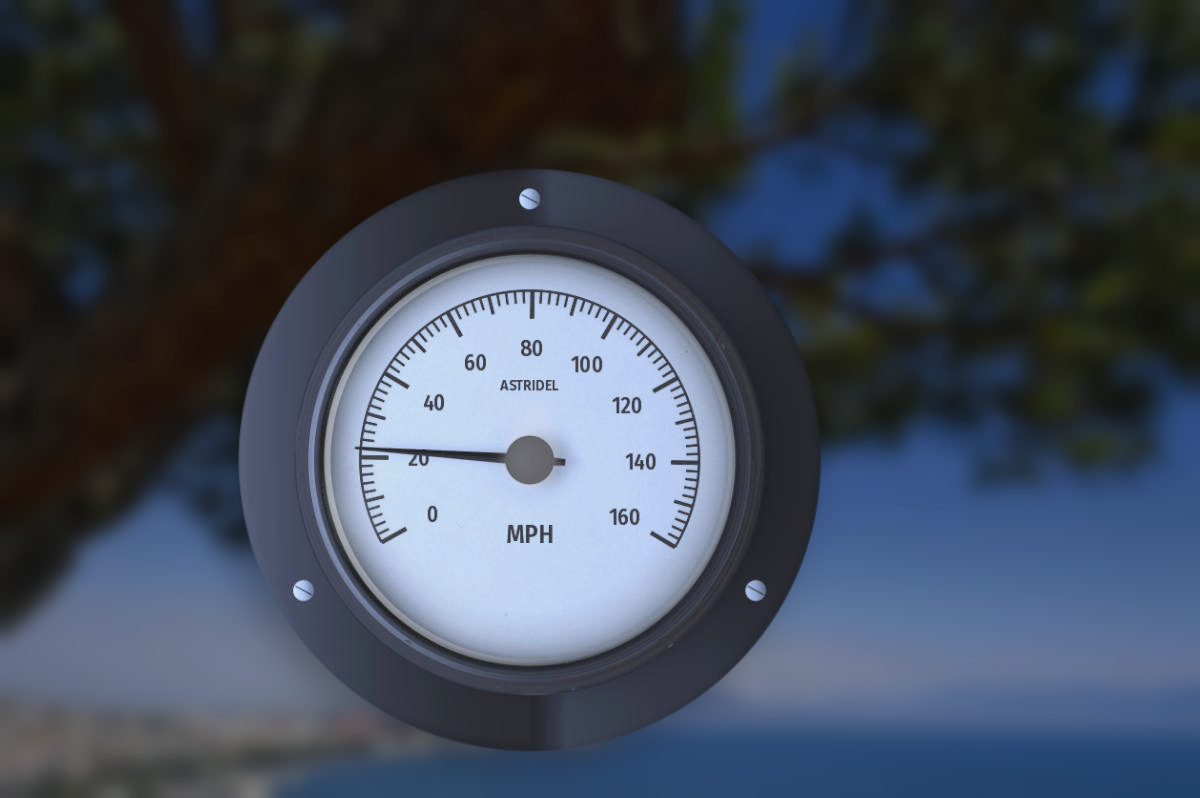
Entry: 22 mph
